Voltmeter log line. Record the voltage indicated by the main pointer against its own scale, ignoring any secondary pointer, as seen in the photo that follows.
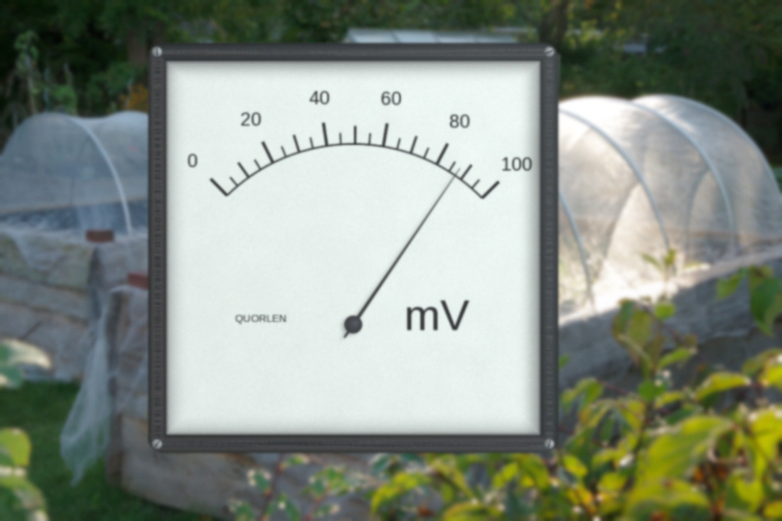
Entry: 87.5 mV
